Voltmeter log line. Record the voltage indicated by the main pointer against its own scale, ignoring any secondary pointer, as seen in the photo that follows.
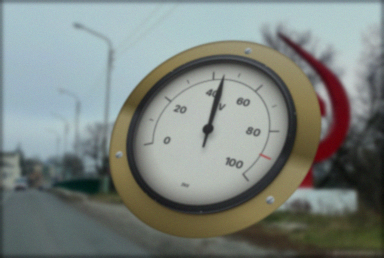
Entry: 45 V
